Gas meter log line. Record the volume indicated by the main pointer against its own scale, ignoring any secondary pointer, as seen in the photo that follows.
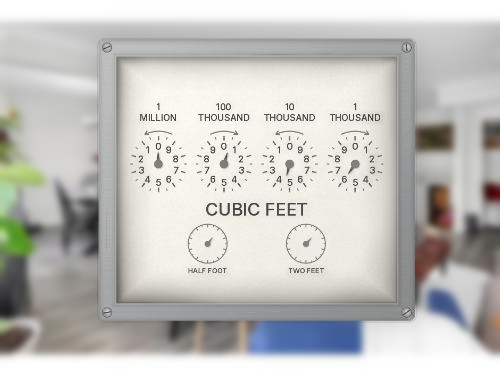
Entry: 4600 ft³
